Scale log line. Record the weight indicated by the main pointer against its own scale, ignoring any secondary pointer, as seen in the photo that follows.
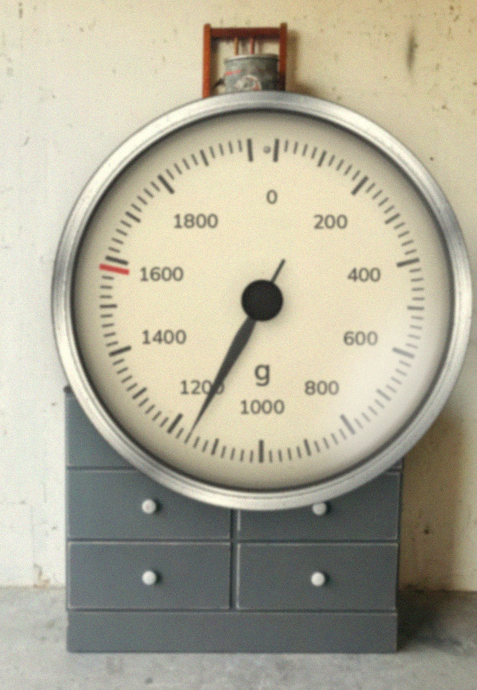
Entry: 1160 g
